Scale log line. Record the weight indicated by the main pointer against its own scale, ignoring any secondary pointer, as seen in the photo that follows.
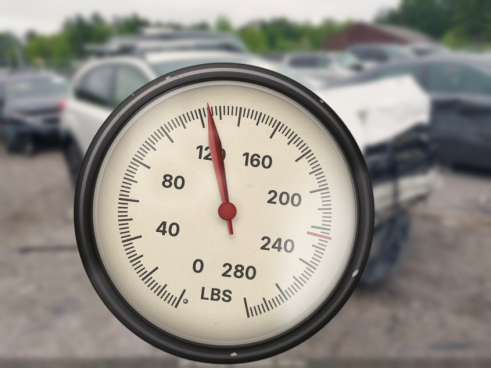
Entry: 124 lb
